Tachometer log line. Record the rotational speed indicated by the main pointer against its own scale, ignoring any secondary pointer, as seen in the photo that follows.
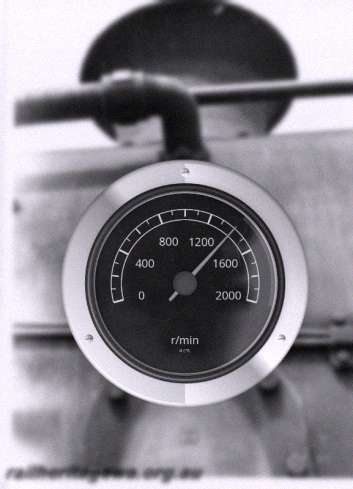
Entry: 1400 rpm
